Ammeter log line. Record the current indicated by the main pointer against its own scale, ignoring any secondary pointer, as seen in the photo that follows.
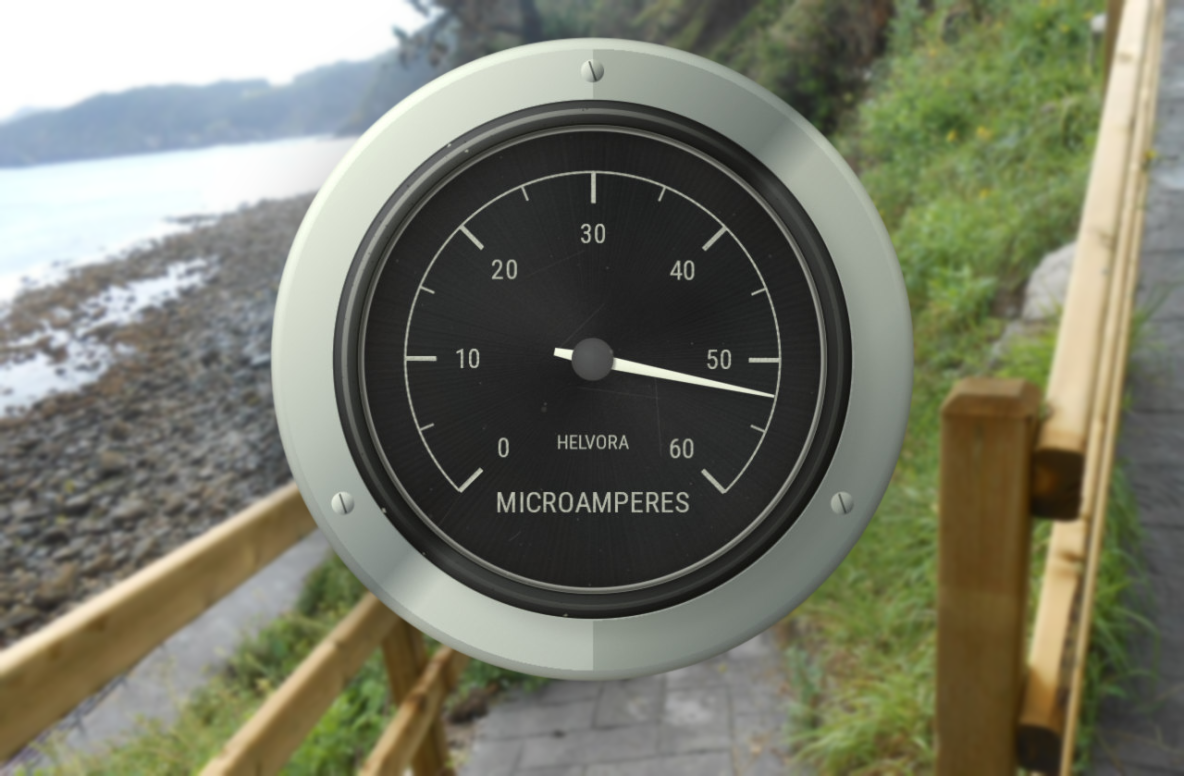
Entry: 52.5 µA
